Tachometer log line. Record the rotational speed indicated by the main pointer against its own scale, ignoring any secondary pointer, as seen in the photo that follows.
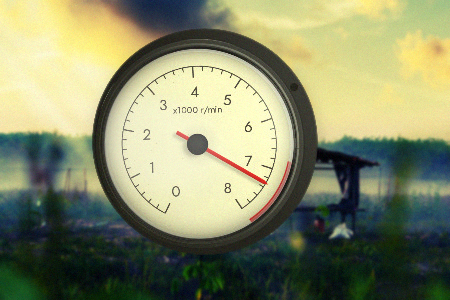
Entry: 7300 rpm
